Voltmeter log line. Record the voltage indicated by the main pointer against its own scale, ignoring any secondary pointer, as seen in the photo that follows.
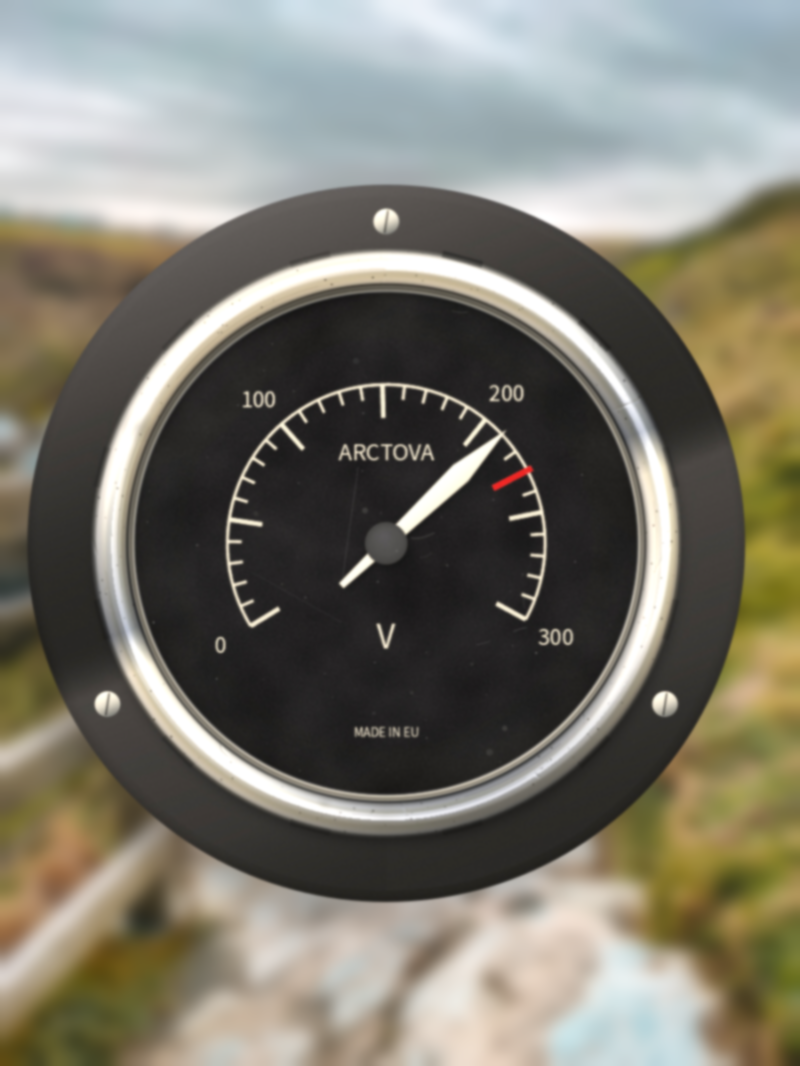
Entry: 210 V
